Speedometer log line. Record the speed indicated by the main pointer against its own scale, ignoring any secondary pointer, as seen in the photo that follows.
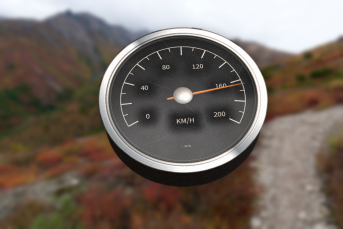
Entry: 165 km/h
